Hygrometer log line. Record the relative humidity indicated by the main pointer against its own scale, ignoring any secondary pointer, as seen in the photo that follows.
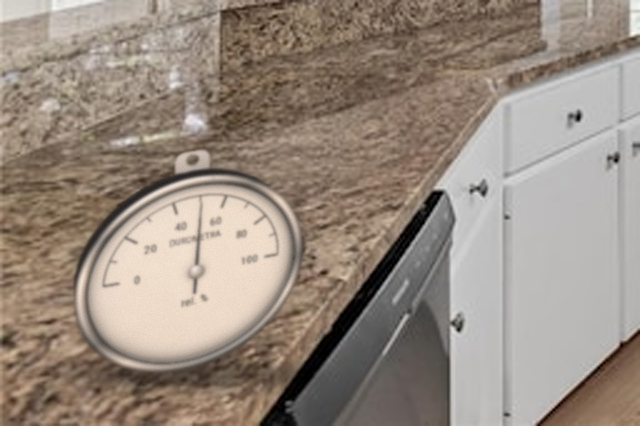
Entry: 50 %
